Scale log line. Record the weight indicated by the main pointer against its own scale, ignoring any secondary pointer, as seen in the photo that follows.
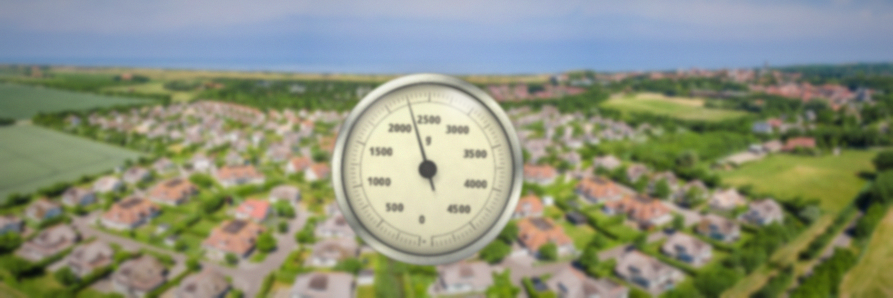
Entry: 2250 g
